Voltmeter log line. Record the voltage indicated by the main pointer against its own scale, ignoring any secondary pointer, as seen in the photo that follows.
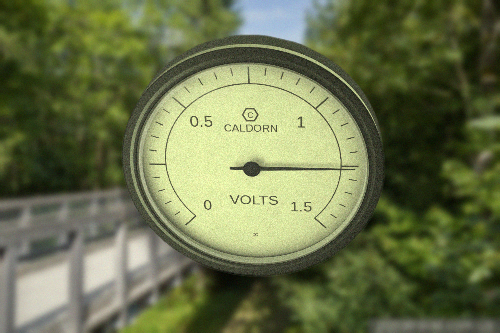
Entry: 1.25 V
